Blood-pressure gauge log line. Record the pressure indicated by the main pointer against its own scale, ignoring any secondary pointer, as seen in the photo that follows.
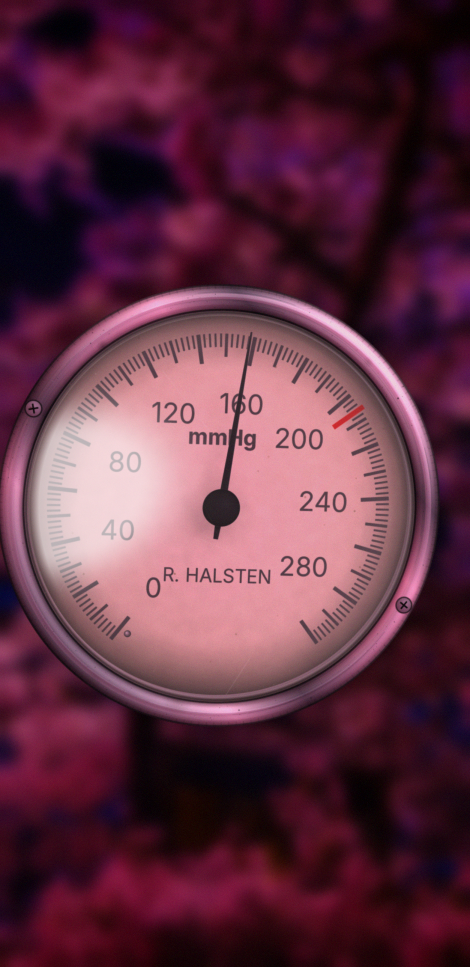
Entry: 158 mmHg
